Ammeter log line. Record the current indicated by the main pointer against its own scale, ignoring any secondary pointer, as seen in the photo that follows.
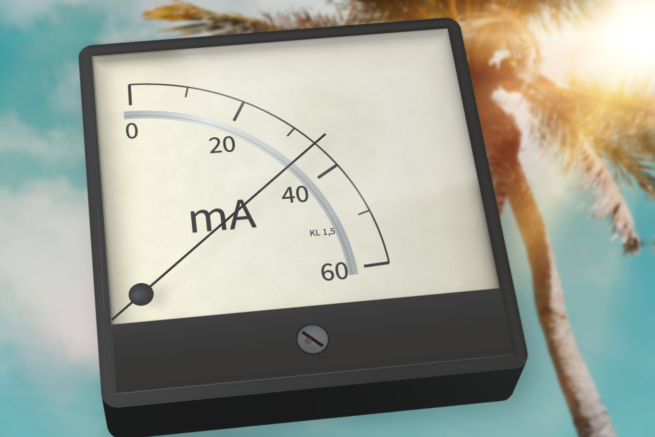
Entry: 35 mA
